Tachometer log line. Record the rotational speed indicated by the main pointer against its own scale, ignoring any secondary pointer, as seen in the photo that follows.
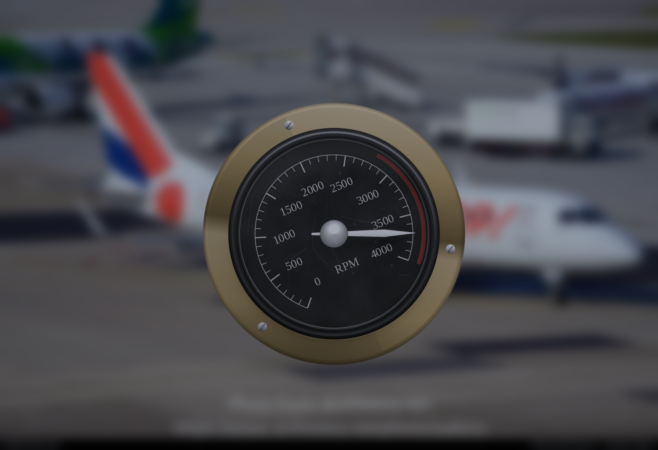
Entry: 3700 rpm
